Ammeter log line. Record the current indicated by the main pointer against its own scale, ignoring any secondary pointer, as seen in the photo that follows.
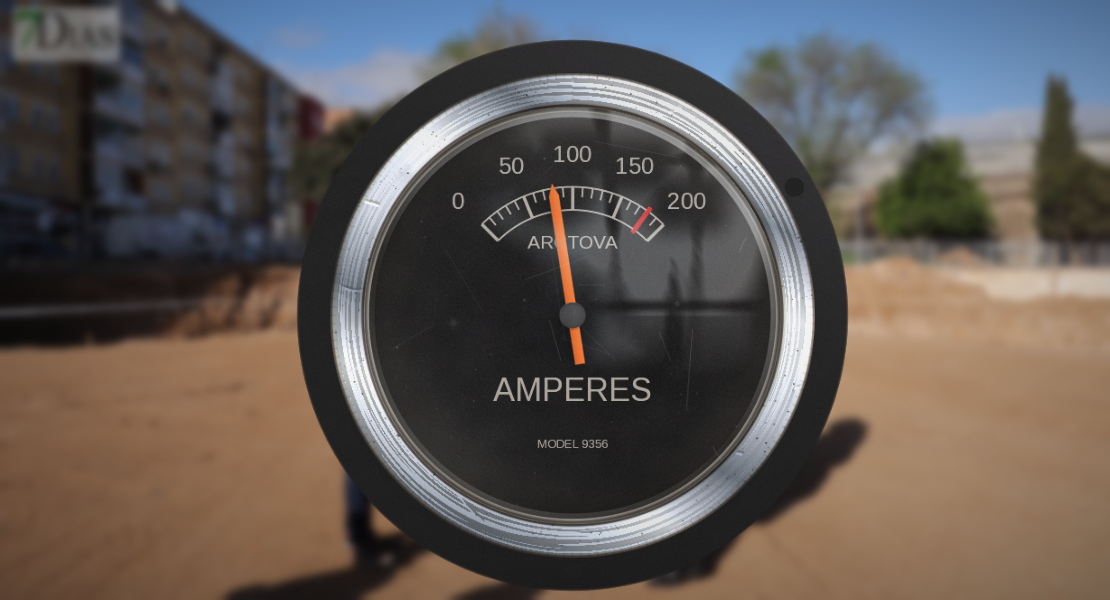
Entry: 80 A
